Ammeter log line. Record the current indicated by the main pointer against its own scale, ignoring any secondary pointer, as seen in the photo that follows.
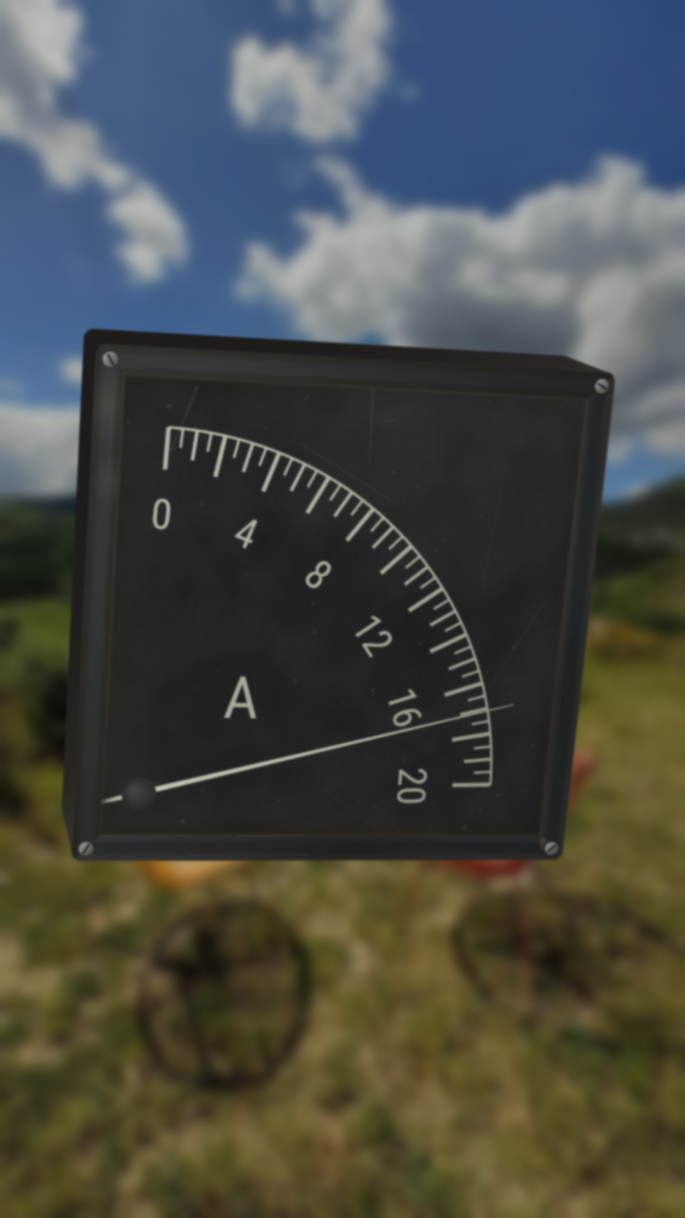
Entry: 17 A
